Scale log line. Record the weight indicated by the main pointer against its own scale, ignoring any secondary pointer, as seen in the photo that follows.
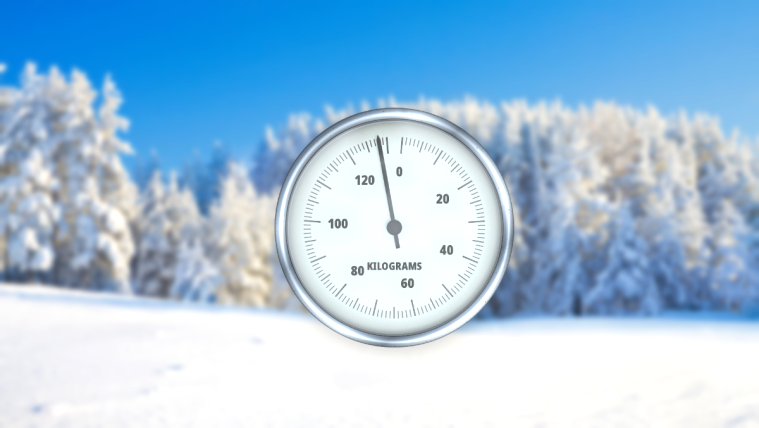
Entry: 128 kg
